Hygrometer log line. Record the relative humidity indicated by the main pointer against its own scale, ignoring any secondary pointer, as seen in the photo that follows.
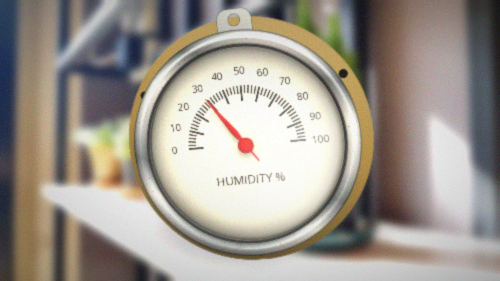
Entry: 30 %
